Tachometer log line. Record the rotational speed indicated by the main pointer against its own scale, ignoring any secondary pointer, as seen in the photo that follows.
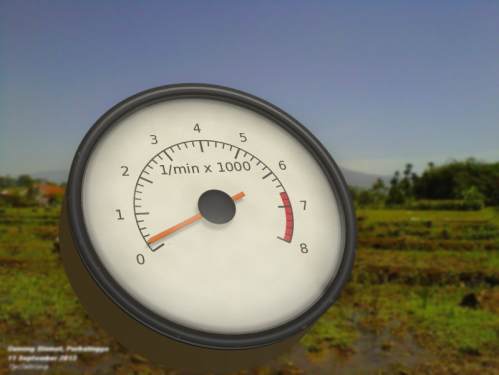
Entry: 200 rpm
